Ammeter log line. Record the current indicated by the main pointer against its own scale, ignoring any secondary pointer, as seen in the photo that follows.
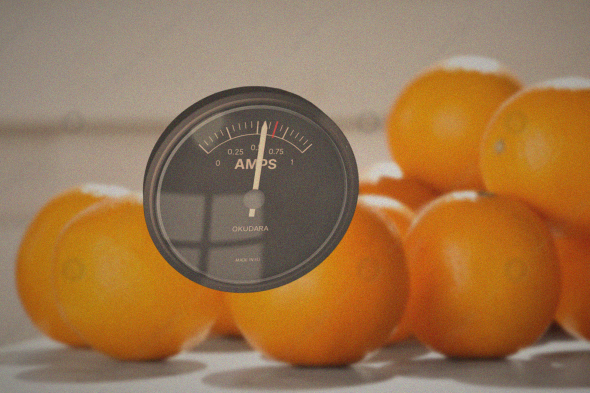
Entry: 0.55 A
